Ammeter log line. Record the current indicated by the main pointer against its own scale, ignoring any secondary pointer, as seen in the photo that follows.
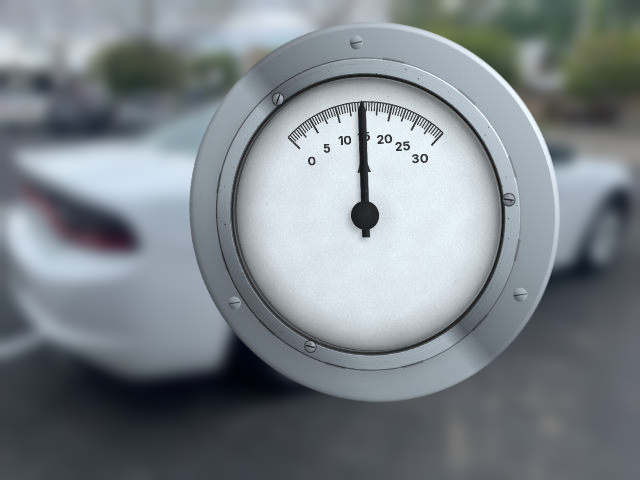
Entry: 15 A
